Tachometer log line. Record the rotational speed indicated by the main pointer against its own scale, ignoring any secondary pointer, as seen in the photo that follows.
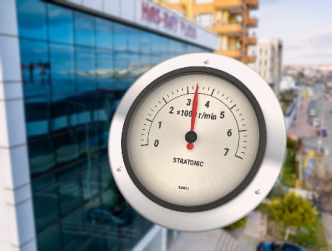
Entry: 3400 rpm
